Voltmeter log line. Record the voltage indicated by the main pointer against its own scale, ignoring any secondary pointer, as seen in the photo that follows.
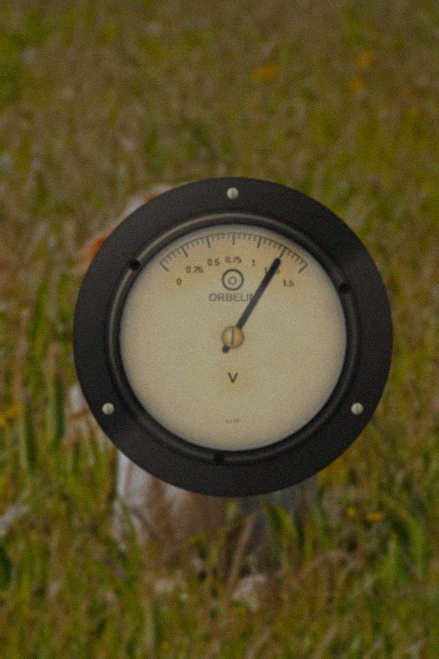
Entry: 1.25 V
